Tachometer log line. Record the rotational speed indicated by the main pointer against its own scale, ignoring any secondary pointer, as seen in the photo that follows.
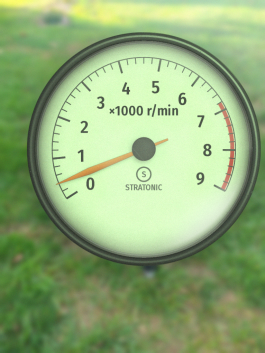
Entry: 400 rpm
